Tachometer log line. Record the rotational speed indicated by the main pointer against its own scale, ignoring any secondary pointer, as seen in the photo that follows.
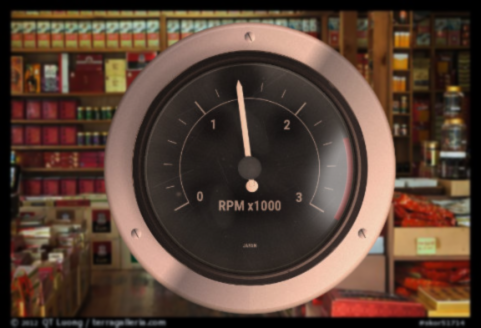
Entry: 1400 rpm
